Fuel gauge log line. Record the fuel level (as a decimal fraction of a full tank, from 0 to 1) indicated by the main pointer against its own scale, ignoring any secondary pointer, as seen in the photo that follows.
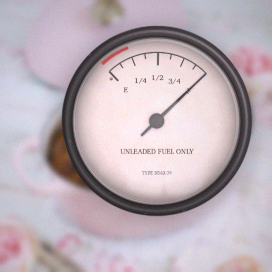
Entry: 1
